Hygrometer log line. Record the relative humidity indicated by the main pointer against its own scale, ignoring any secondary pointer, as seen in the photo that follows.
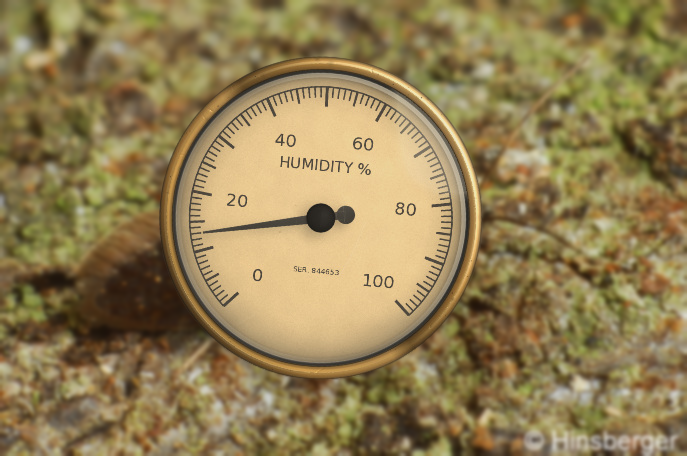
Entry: 13 %
